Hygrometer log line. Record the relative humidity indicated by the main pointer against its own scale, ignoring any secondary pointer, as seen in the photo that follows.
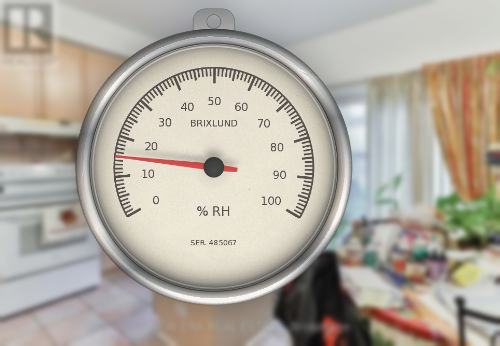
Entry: 15 %
